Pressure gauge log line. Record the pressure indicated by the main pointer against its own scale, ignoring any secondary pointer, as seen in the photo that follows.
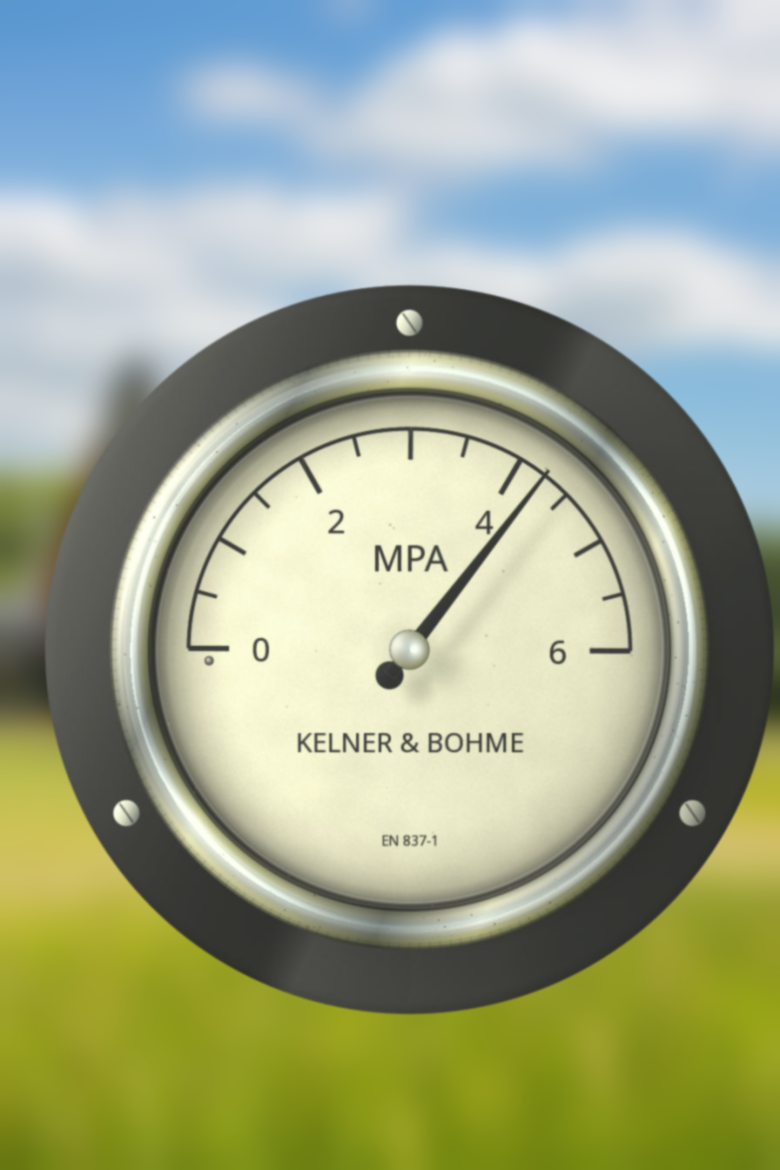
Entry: 4.25 MPa
